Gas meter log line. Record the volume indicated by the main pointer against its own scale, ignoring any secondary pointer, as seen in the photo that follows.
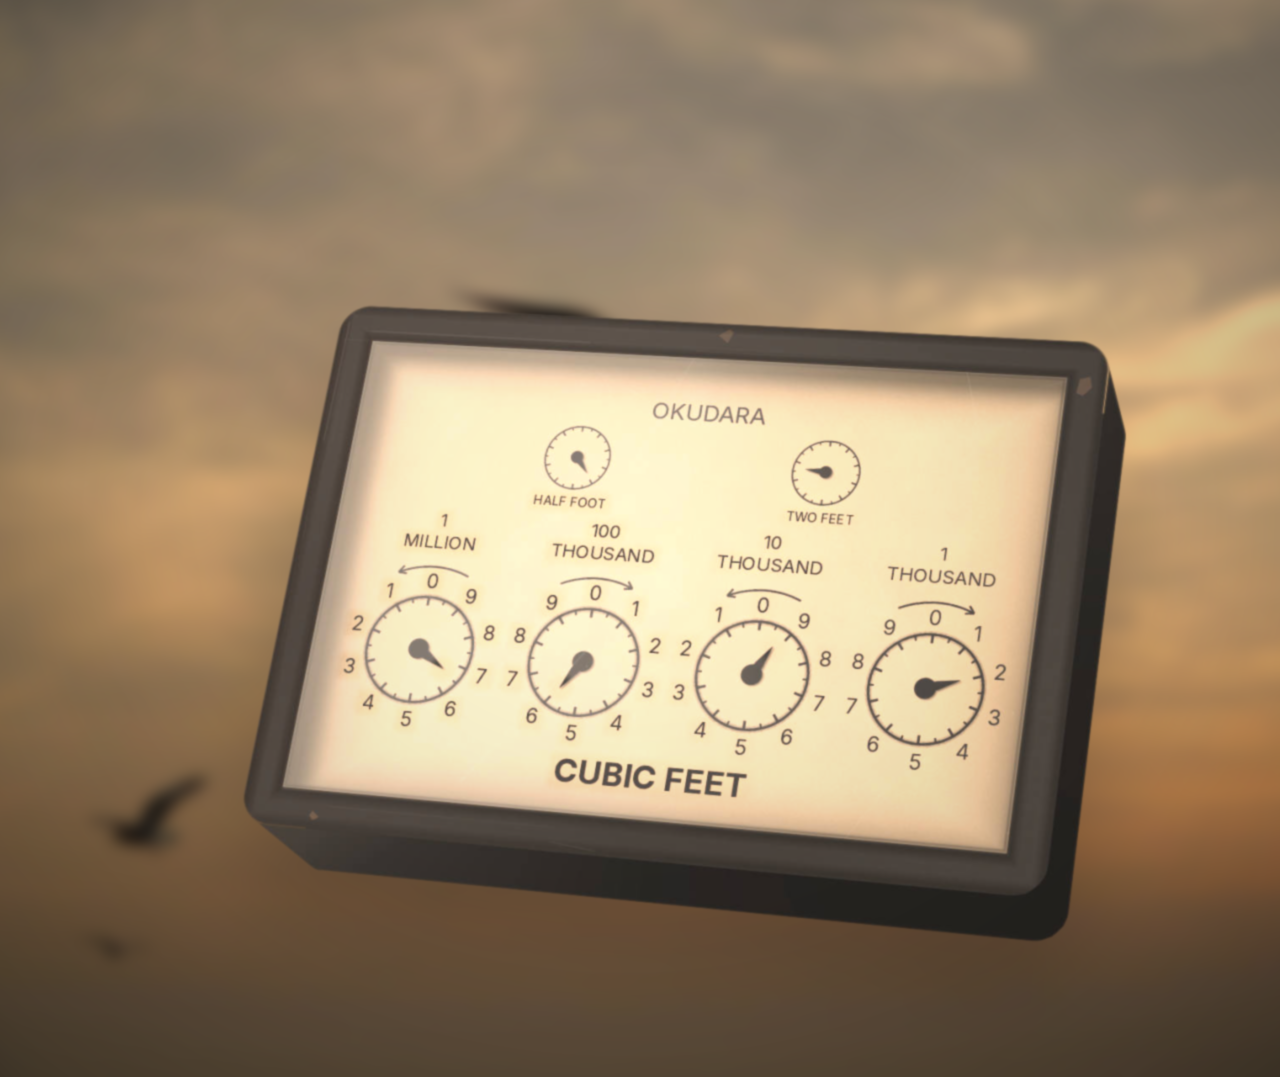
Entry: 659200 ft³
